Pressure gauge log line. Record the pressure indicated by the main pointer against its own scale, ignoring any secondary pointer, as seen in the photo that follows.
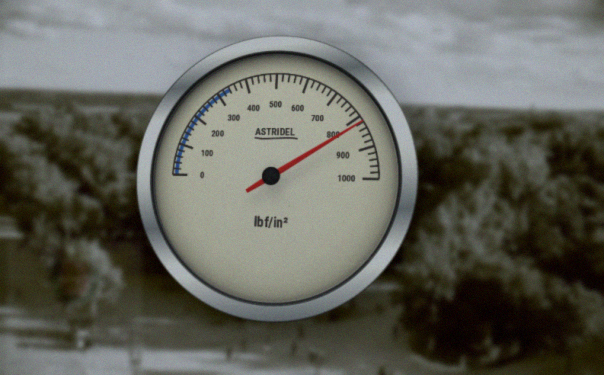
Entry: 820 psi
